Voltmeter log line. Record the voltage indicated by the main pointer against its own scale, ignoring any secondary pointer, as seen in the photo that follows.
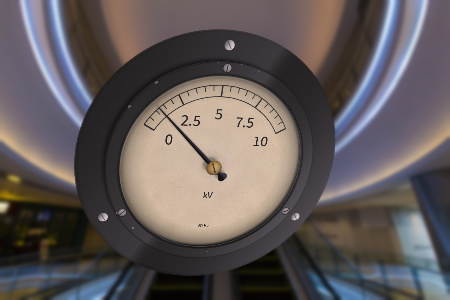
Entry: 1.25 kV
